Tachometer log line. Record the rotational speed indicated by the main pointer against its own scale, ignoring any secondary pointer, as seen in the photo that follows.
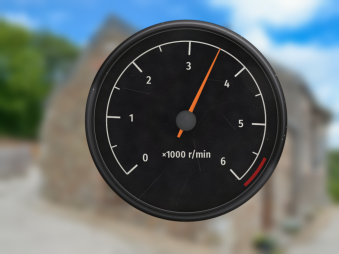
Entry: 3500 rpm
